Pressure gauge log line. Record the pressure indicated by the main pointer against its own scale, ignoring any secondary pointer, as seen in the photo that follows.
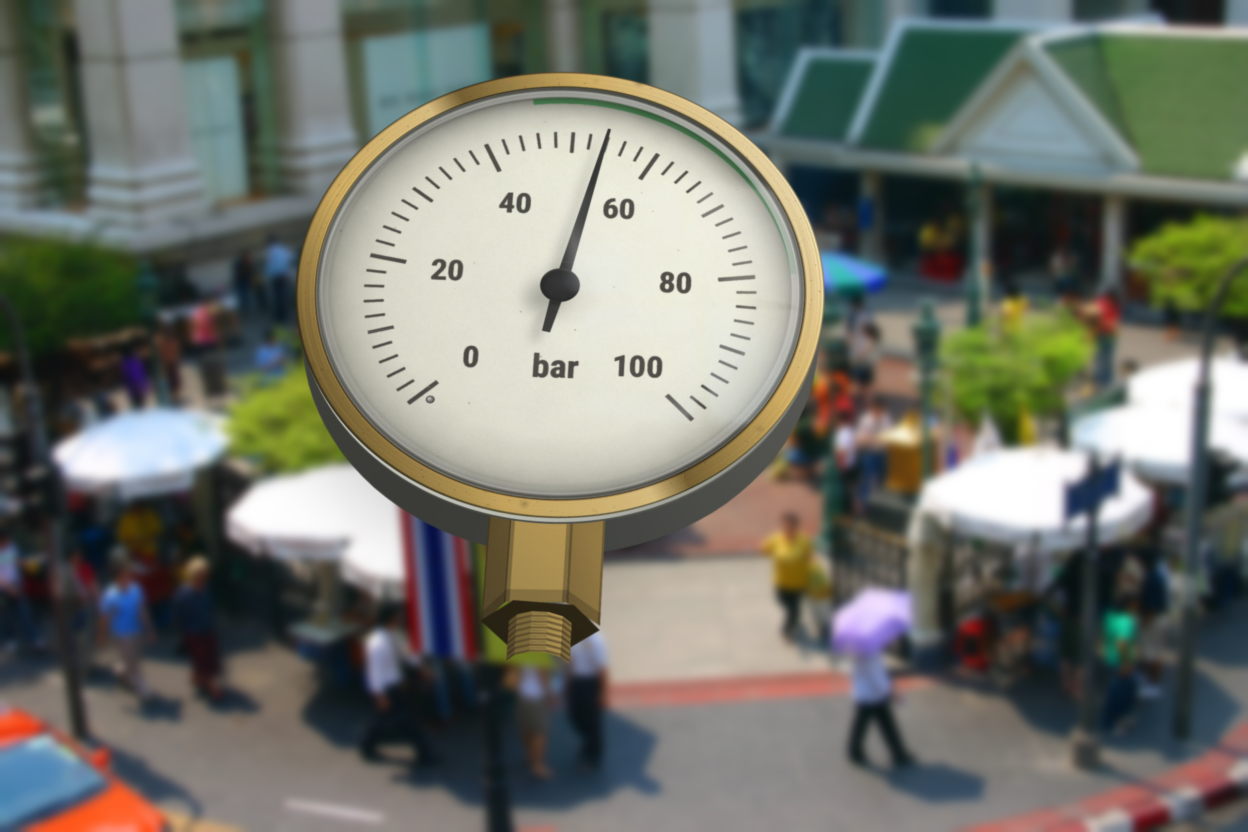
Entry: 54 bar
